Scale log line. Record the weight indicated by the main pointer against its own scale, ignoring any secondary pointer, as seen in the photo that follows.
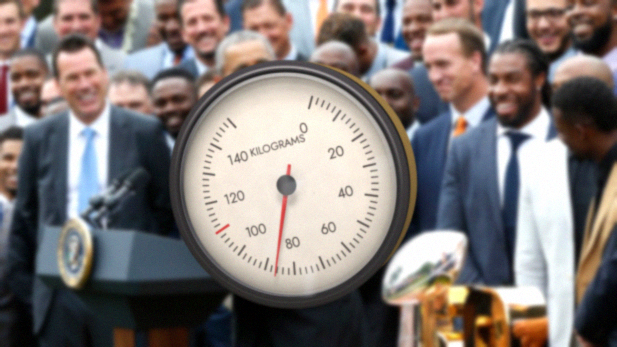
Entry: 86 kg
